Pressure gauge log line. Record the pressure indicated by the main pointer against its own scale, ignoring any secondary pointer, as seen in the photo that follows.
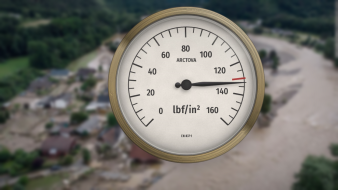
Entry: 132.5 psi
